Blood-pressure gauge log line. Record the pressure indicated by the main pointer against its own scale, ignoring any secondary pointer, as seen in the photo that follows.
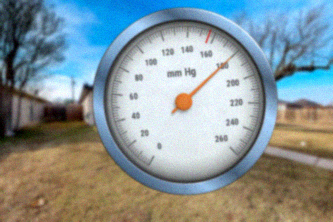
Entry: 180 mmHg
